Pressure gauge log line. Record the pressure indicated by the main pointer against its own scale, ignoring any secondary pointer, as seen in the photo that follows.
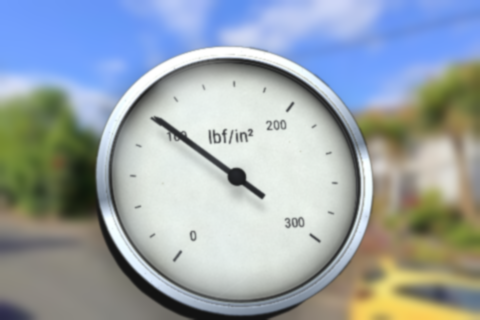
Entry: 100 psi
